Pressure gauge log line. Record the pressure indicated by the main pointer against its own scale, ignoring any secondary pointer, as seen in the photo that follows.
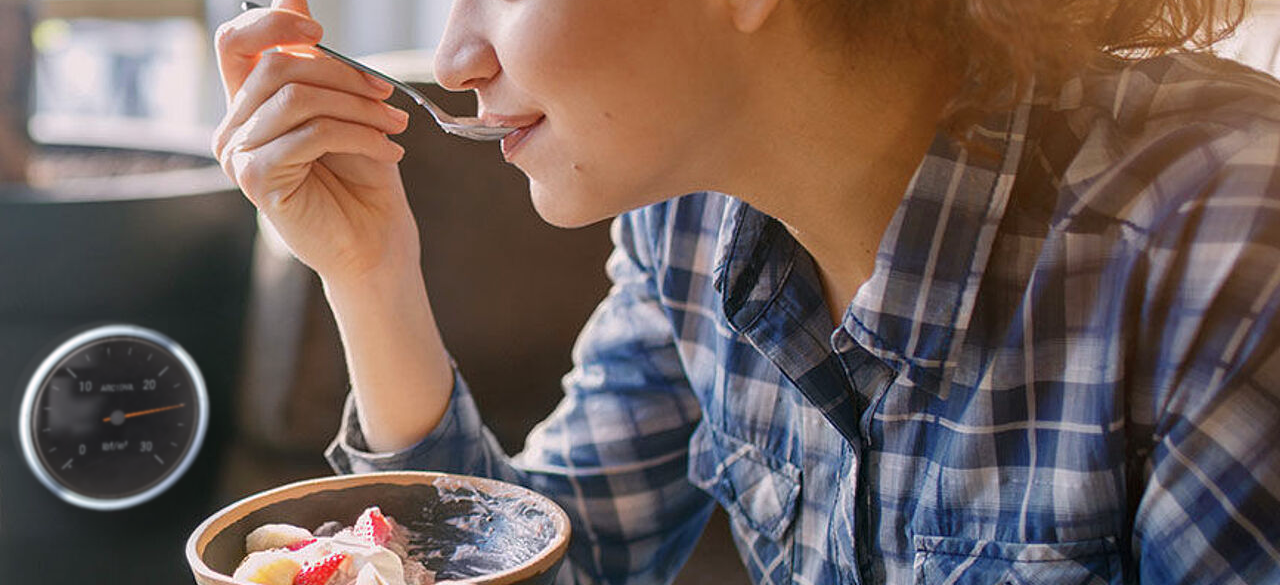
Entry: 24 psi
